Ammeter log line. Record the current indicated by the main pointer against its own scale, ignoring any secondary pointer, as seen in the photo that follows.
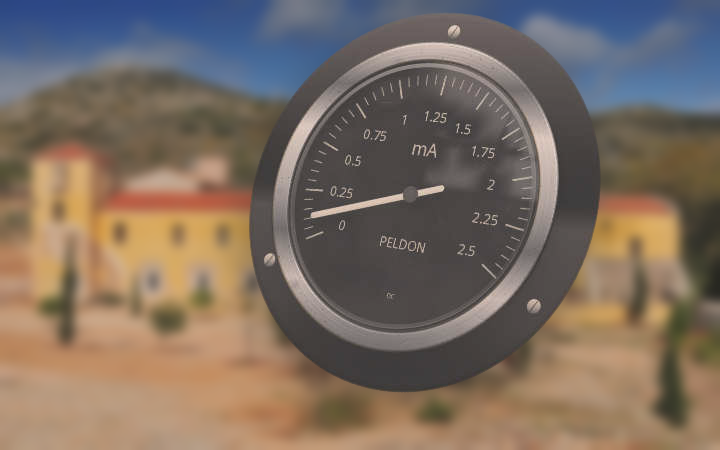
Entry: 0.1 mA
